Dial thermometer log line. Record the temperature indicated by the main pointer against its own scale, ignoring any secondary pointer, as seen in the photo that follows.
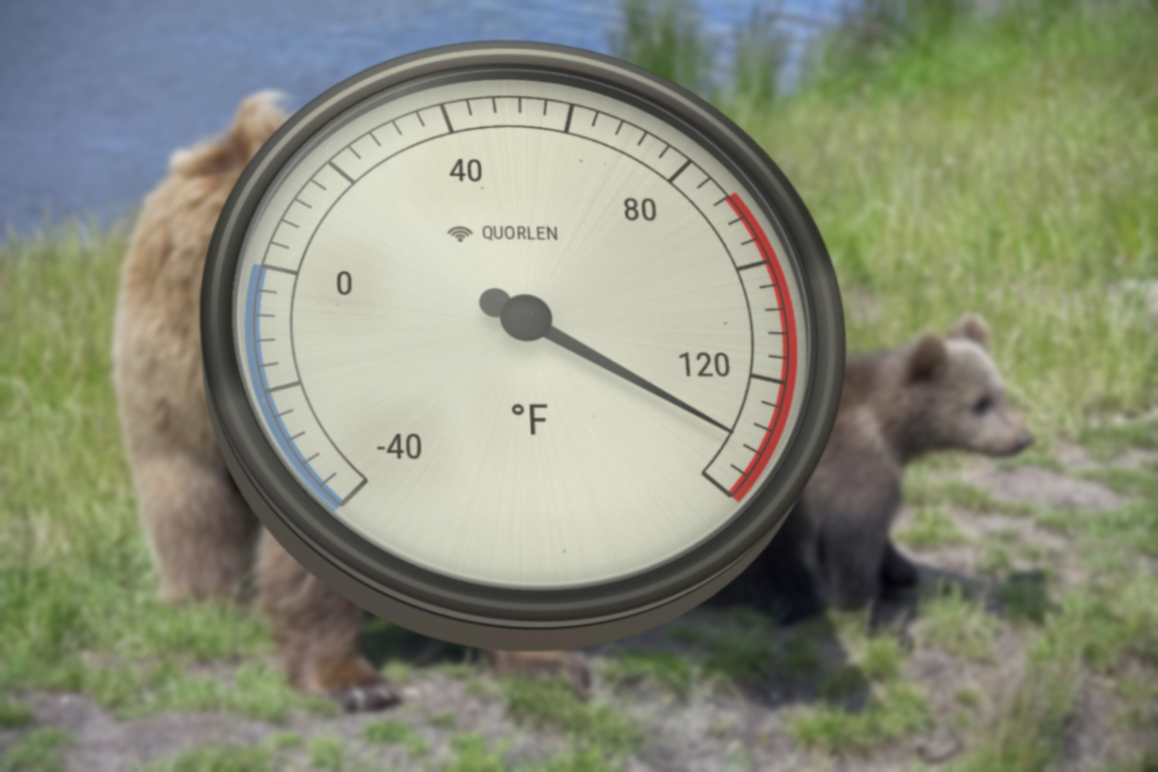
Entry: 132 °F
